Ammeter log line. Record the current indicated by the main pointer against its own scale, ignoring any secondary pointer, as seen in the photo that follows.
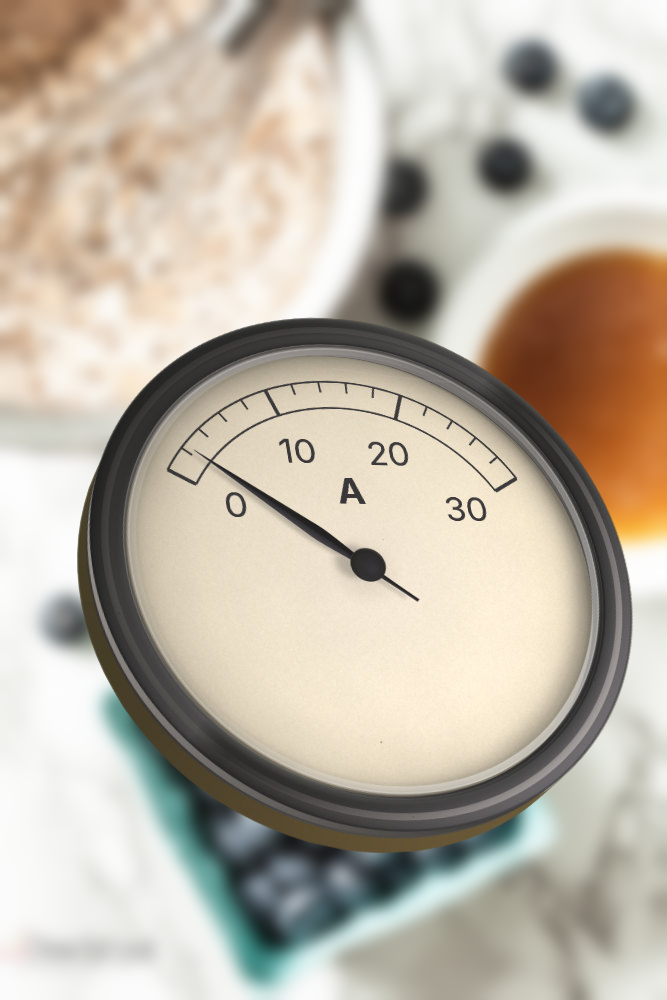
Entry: 2 A
